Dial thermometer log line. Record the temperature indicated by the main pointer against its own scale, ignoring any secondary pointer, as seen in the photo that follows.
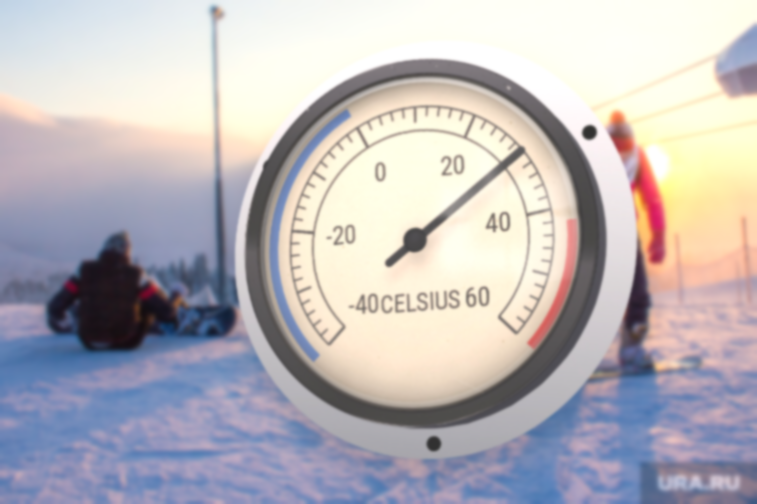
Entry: 30 °C
